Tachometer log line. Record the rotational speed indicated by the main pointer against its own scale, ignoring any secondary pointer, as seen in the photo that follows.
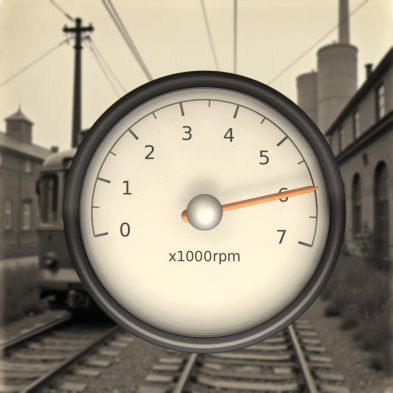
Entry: 6000 rpm
